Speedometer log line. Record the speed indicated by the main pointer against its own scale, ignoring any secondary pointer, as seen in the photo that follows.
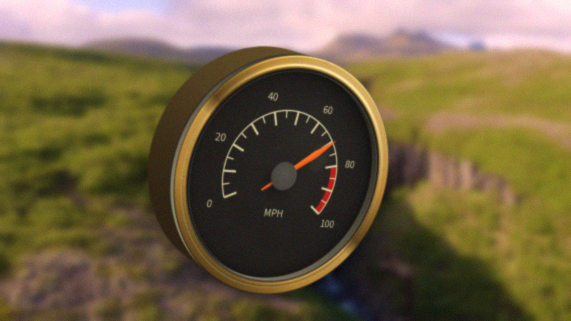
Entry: 70 mph
